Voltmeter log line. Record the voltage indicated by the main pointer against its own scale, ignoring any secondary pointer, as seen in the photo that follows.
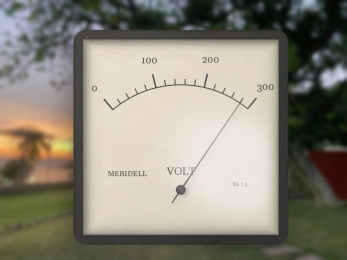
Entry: 280 V
